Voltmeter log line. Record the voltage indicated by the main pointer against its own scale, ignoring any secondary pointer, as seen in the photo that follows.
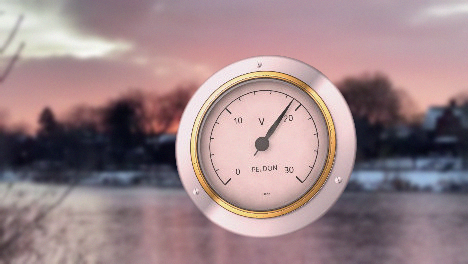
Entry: 19 V
